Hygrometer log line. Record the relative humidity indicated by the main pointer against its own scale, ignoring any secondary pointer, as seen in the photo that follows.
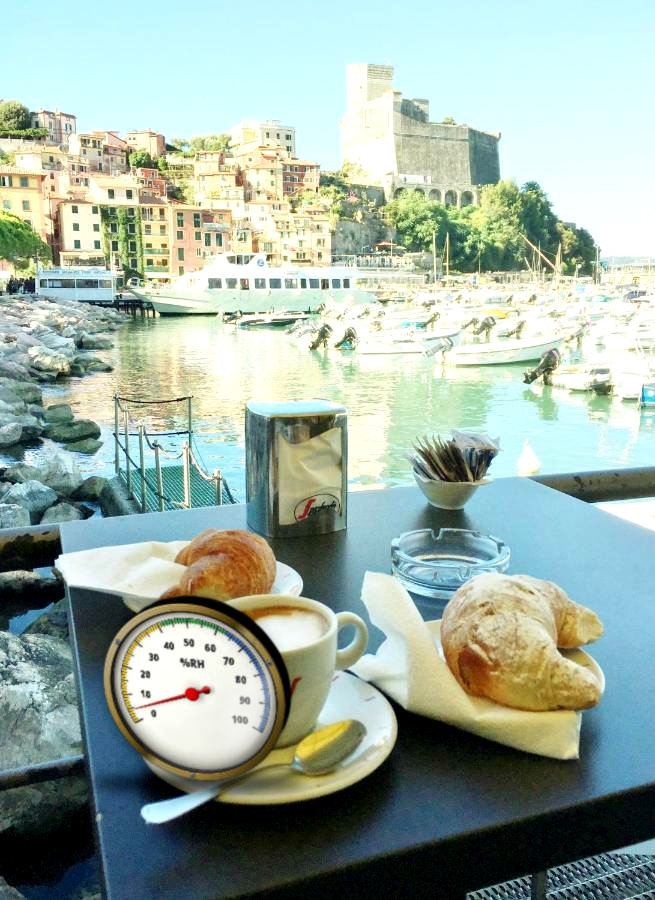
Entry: 5 %
